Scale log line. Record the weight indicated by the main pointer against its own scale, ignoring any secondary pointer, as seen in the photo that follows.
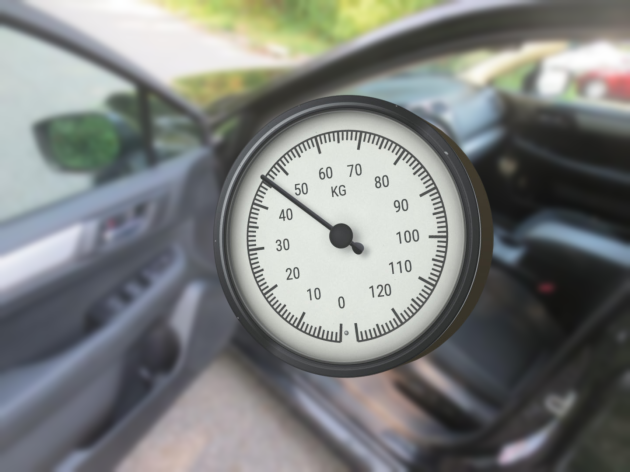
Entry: 46 kg
